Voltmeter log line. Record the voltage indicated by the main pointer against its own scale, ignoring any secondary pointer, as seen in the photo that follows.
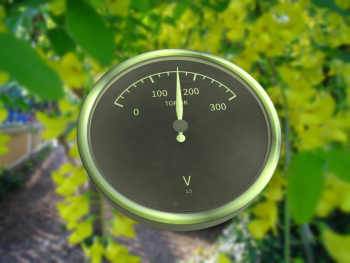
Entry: 160 V
